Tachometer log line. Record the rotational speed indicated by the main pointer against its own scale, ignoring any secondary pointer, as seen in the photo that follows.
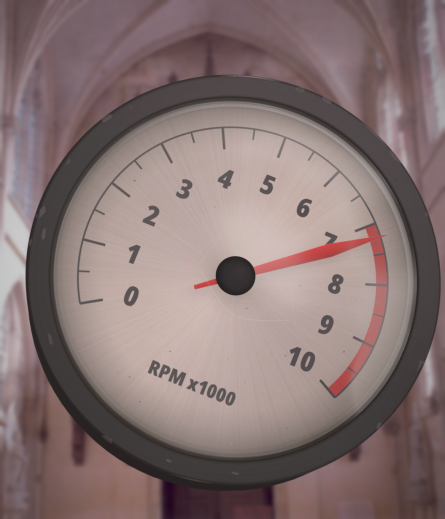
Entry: 7250 rpm
